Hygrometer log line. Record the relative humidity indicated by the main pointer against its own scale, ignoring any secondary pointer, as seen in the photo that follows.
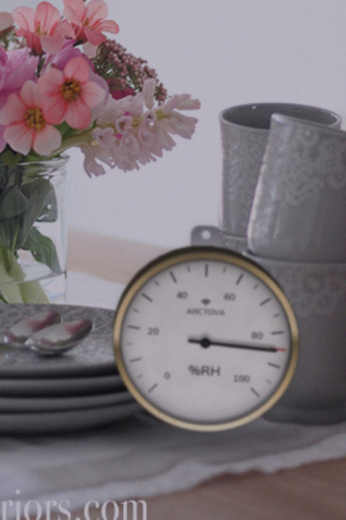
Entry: 85 %
